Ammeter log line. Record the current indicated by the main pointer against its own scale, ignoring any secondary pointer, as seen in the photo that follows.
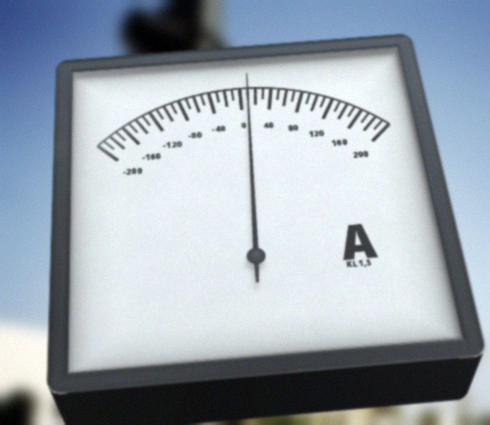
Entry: 10 A
